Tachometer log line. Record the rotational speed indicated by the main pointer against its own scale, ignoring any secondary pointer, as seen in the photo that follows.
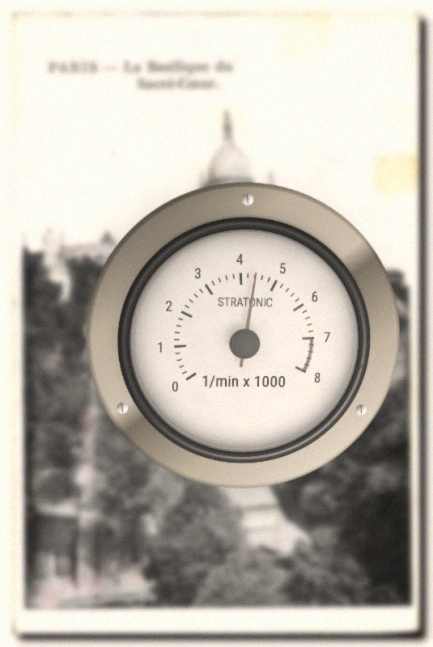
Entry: 4400 rpm
